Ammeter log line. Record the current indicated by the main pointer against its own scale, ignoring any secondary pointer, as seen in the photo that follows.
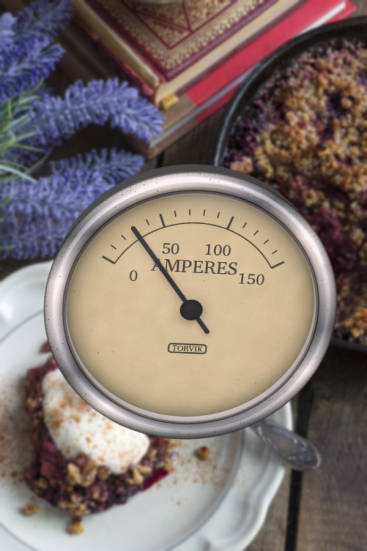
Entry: 30 A
